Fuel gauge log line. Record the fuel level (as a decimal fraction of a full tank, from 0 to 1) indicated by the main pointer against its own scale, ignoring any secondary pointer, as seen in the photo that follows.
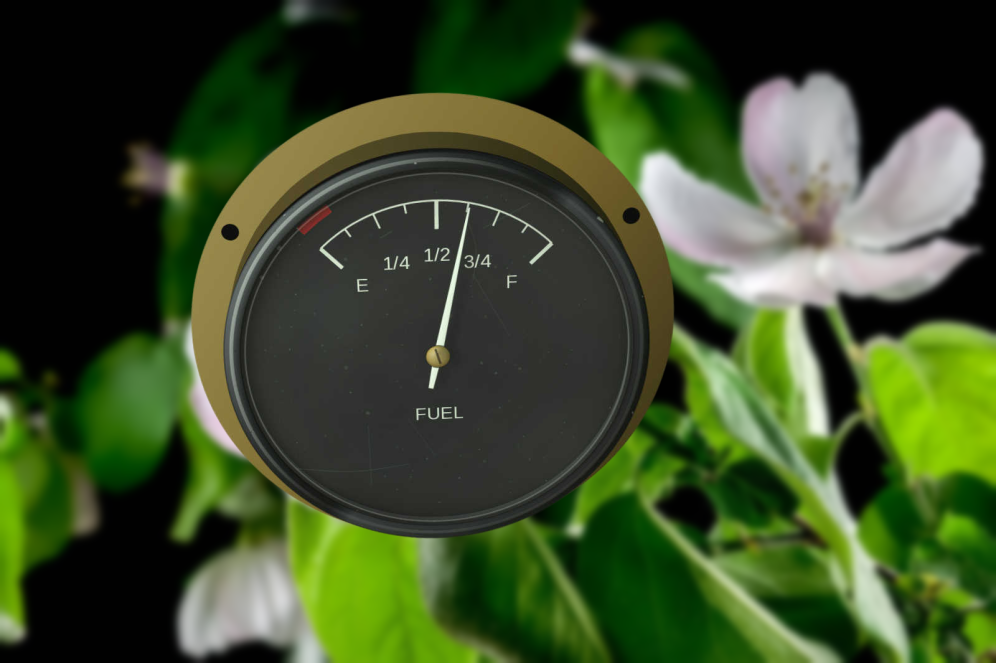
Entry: 0.625
